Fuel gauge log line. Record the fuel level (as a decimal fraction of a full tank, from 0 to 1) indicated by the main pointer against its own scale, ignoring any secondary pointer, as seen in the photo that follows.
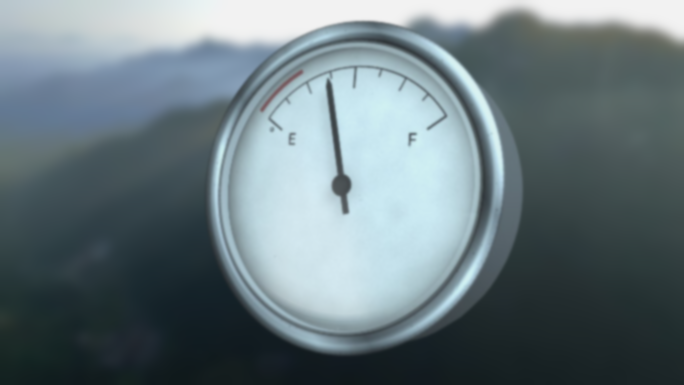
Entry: 0.375
